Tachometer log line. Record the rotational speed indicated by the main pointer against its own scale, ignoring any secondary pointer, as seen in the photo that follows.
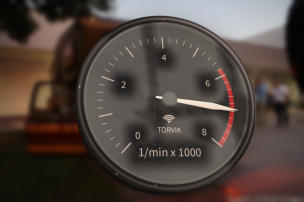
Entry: 7000 rpm
